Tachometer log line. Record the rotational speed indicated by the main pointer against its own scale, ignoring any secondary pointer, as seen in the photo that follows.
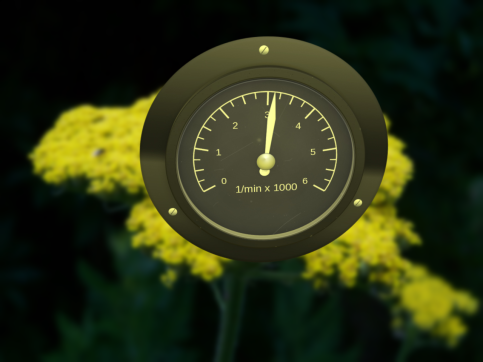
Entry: 3125 rpm
